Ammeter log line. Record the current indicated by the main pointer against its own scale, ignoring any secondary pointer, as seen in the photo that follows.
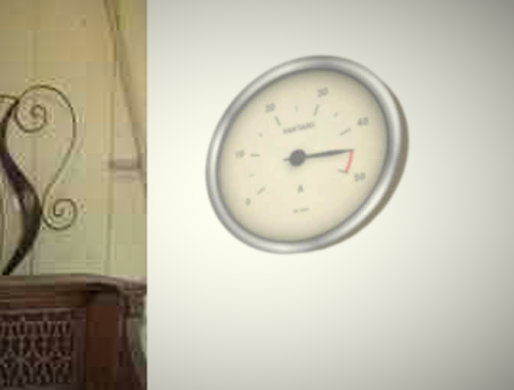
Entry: 45 A
